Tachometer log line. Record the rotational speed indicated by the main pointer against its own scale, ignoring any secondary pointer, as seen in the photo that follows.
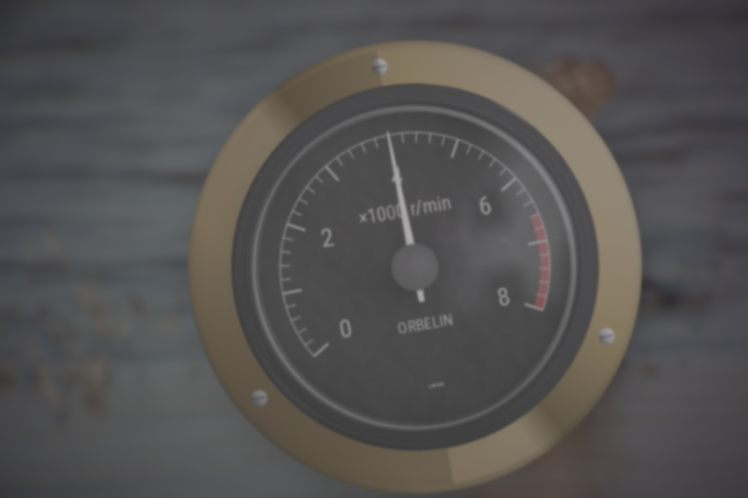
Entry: 4000 rpm
